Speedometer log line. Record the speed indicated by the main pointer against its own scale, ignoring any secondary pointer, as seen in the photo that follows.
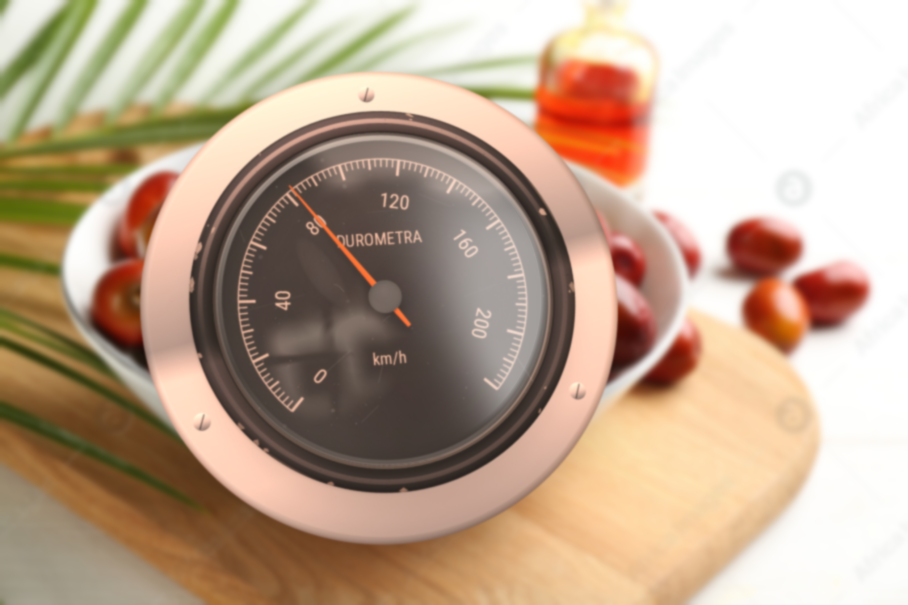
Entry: 82 km/h
